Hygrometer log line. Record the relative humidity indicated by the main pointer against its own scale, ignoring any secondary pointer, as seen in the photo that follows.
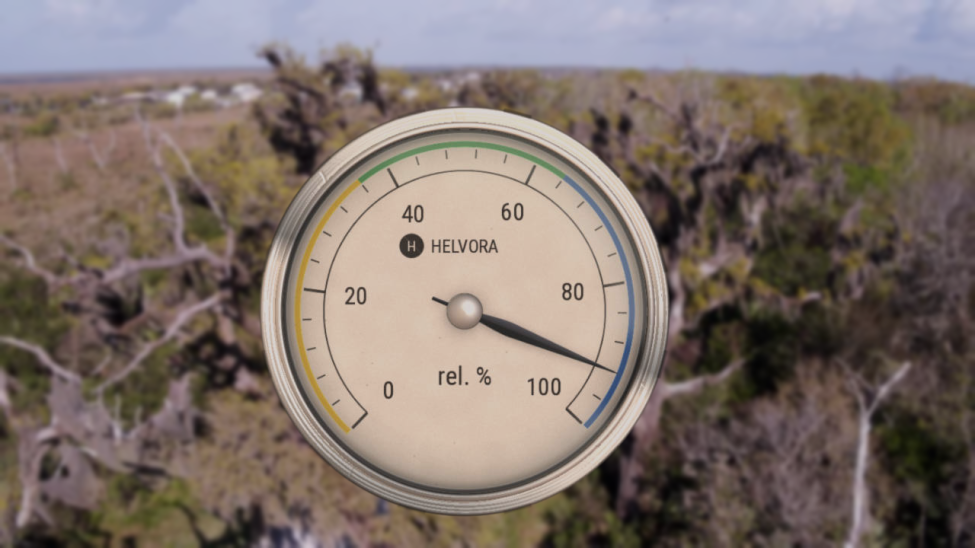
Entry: 92 %
